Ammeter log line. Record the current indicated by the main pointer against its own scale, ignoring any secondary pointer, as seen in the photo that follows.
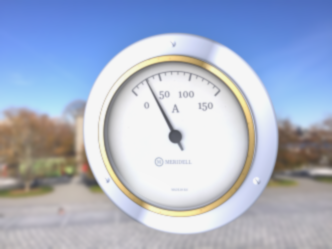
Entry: 30 A
